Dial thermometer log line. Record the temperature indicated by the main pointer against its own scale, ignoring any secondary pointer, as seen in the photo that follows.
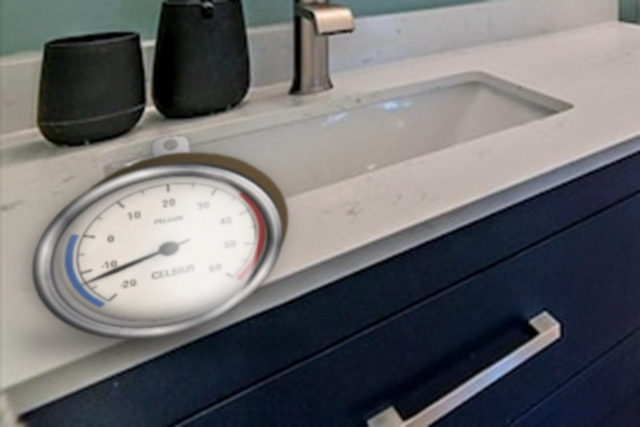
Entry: -12.5 °C
